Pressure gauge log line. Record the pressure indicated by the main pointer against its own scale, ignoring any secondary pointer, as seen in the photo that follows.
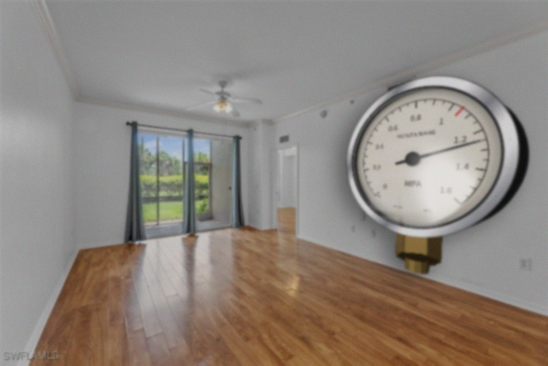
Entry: 1.25 MPa
